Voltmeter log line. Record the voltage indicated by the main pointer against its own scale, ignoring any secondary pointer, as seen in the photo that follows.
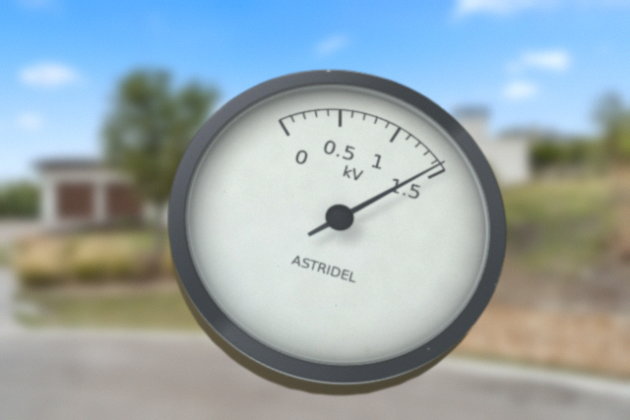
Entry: 1.45 kV
